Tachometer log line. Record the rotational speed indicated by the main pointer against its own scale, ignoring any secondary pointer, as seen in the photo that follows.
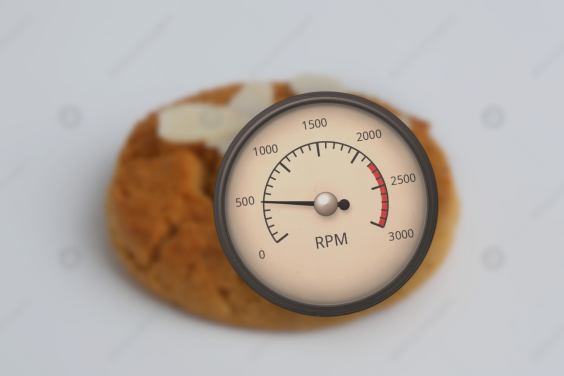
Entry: 500 rpm
